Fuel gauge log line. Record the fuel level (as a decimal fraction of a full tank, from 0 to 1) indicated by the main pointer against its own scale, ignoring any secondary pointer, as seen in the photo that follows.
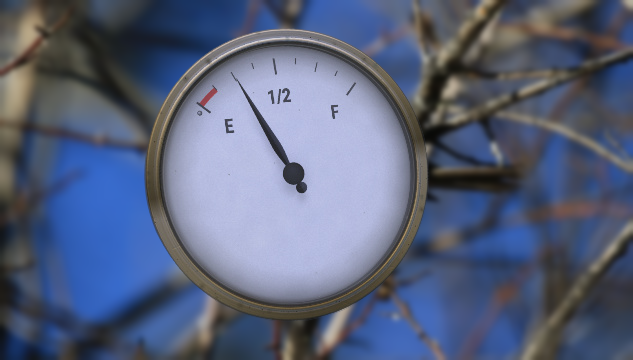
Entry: 0.25
